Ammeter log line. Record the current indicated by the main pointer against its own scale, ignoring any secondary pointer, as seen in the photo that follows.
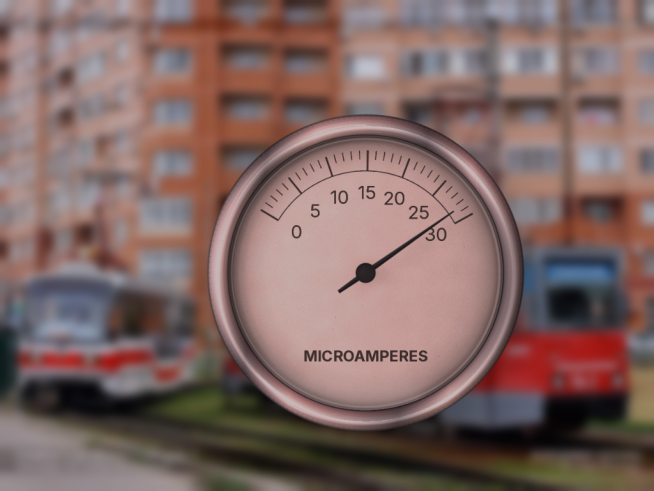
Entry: 28.5 µA
